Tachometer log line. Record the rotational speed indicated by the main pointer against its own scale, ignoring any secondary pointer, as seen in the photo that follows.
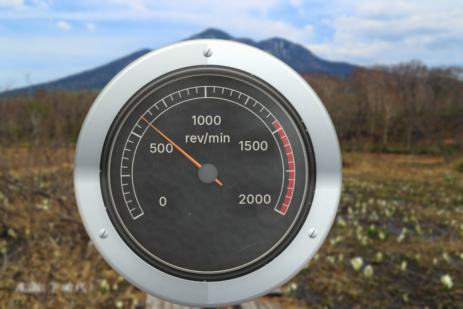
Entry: 600 rpm
